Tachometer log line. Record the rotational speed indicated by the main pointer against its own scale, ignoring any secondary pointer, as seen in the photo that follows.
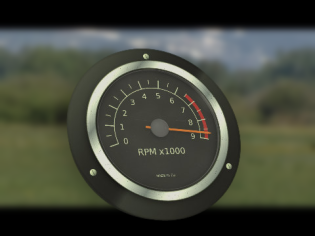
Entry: 8750 rpm
